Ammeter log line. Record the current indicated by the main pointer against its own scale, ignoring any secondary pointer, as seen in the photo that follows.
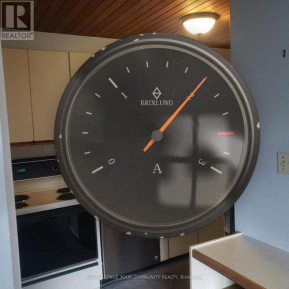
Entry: 2 A
